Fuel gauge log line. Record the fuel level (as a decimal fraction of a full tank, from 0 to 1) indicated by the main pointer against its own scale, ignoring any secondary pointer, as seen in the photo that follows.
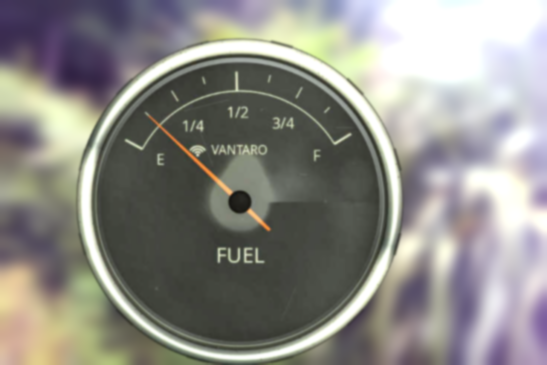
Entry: 0.125
